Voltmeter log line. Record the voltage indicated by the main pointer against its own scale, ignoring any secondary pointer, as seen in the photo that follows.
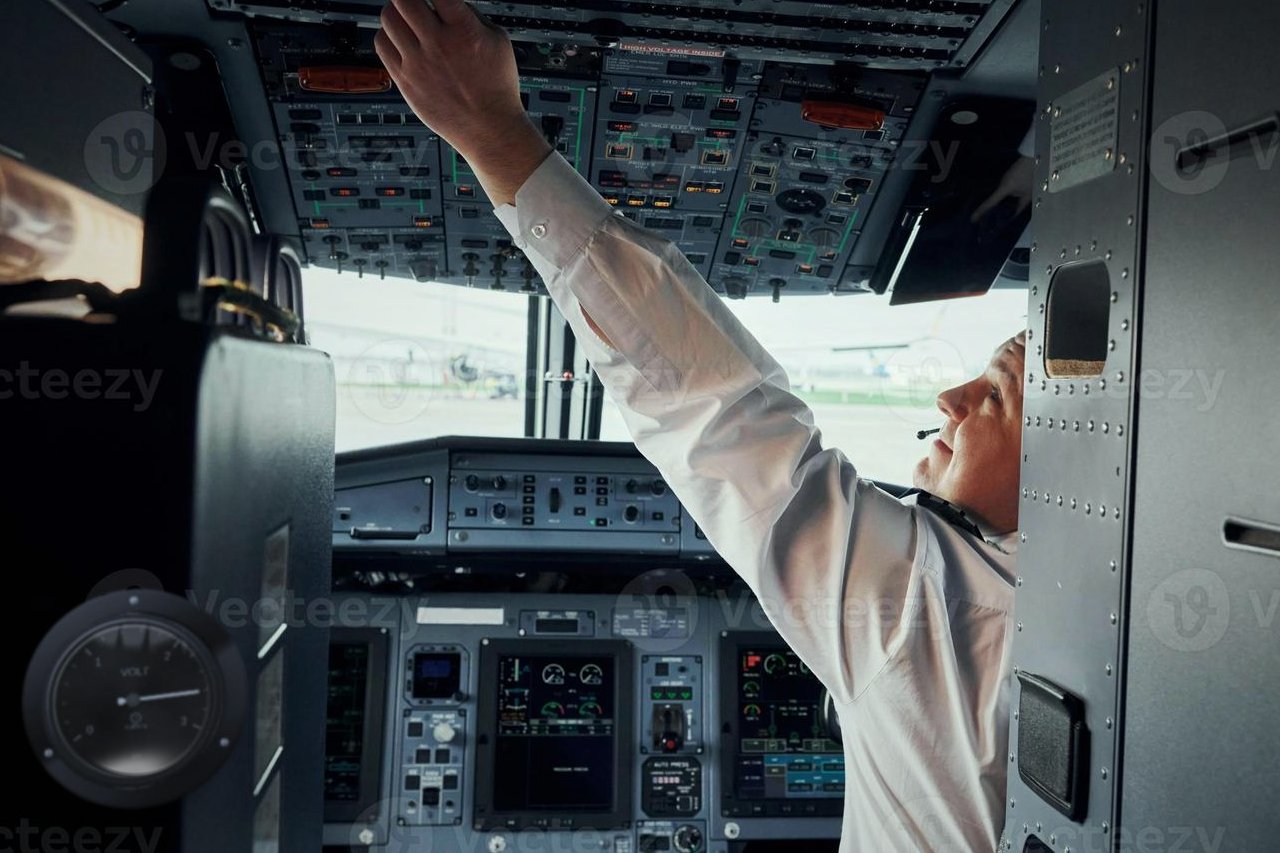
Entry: 2.6 V
